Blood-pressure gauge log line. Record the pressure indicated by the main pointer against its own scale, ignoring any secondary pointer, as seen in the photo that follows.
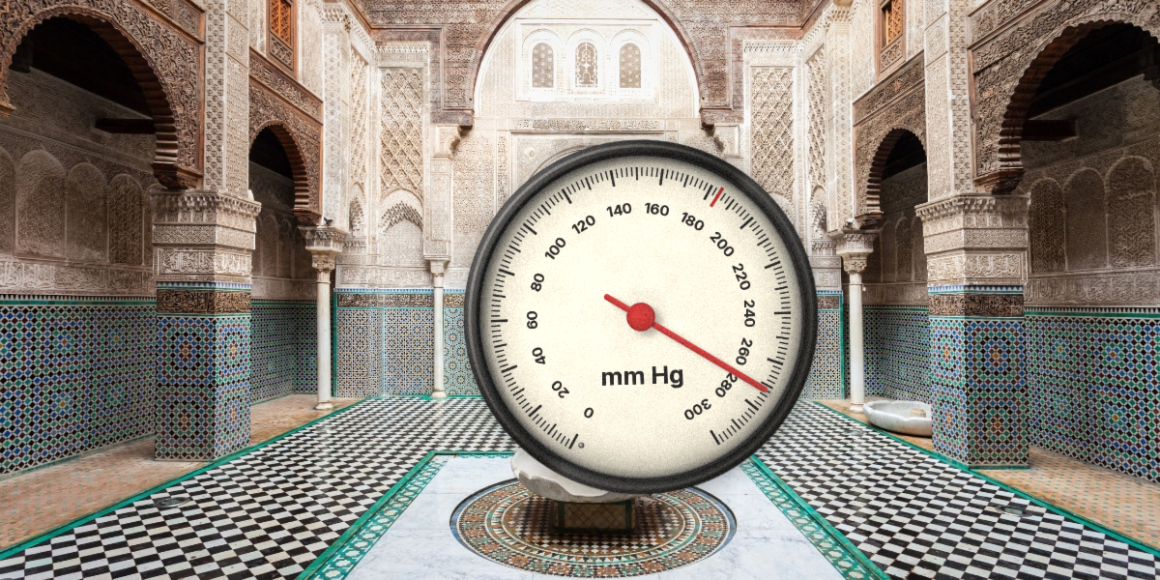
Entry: 272 mmHg
